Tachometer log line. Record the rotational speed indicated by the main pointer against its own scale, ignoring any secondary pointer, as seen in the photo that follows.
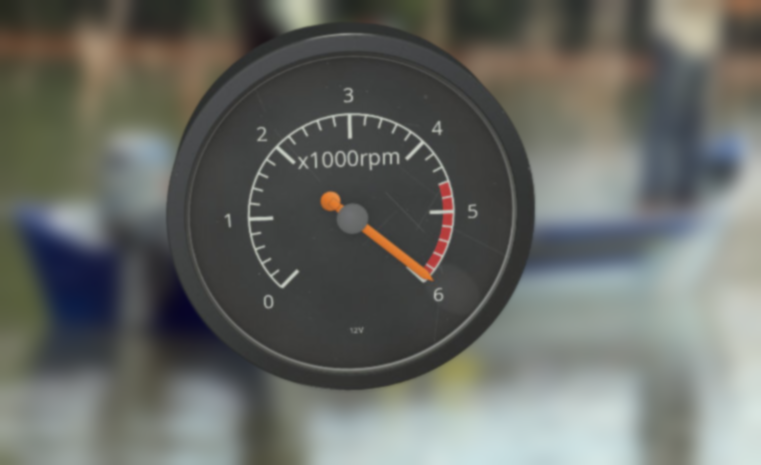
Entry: 5900 rpm
